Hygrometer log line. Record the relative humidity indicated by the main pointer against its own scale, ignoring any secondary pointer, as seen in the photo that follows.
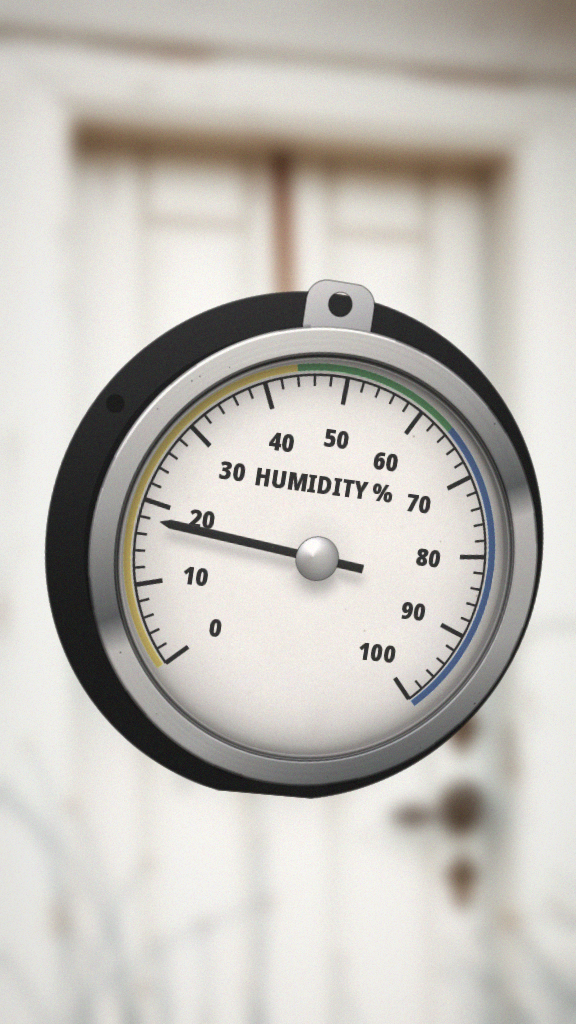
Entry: 18 %
